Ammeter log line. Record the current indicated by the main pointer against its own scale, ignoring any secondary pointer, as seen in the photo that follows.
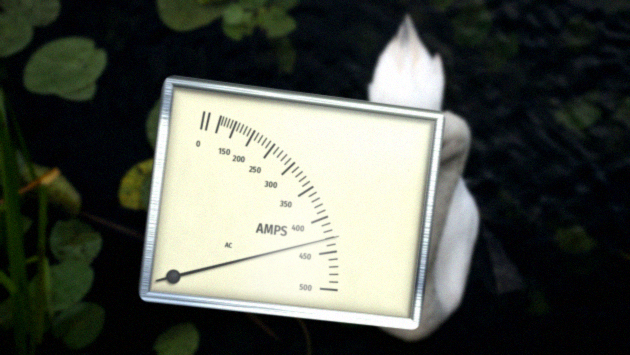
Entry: 430 A
